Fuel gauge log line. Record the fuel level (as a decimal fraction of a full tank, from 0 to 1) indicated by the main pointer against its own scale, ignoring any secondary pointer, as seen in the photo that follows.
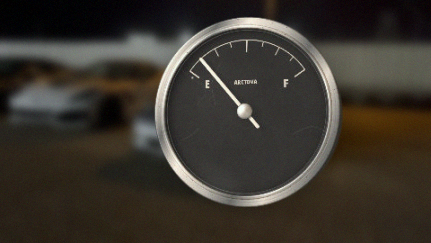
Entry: 0.125
